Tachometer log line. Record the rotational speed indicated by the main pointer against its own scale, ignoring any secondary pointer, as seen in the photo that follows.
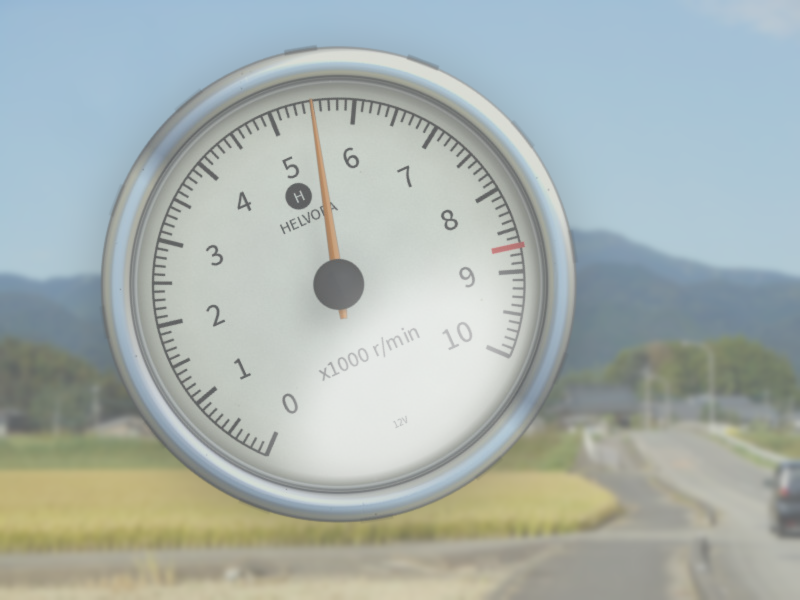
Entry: 5500 rpm
